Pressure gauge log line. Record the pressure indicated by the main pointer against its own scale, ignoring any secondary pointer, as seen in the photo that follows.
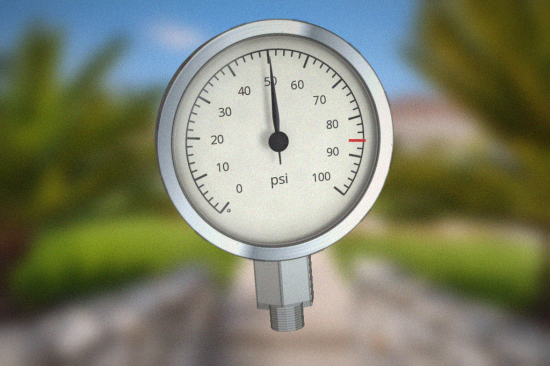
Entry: 50 psi
